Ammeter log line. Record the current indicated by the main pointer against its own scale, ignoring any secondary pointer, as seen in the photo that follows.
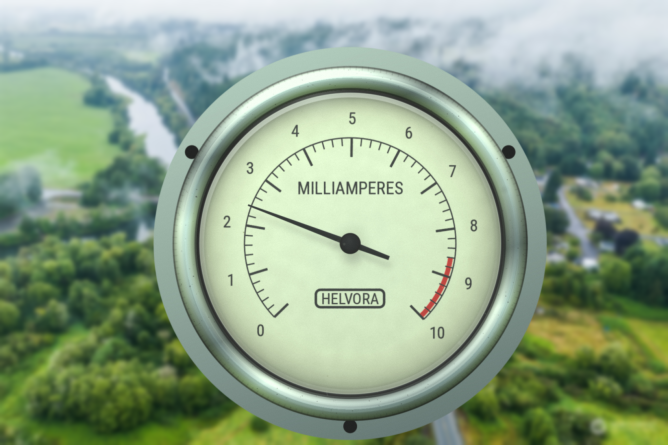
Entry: 2.4 mA
